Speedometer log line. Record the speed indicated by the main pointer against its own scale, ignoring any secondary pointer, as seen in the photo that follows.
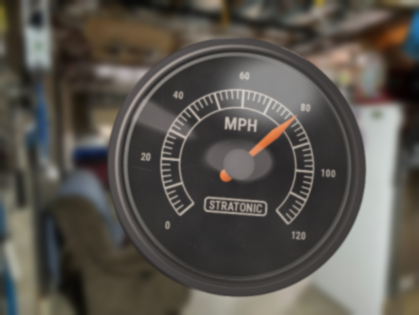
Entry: 80 mph
